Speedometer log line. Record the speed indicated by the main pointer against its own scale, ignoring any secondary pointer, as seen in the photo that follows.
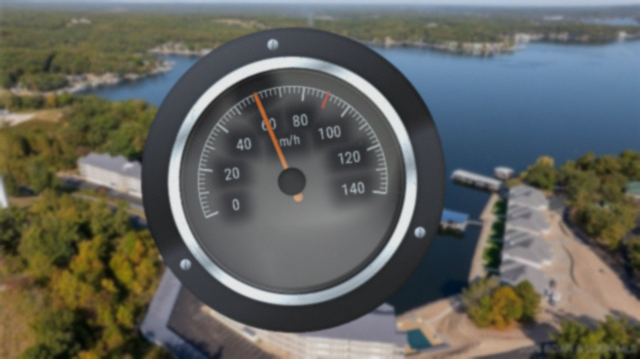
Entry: 60 km/h
